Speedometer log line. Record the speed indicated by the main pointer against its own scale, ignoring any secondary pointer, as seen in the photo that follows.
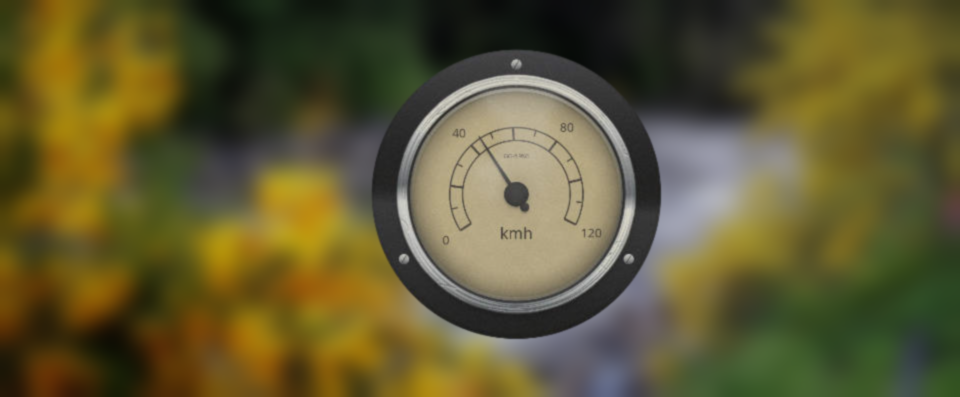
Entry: 45 km/h
